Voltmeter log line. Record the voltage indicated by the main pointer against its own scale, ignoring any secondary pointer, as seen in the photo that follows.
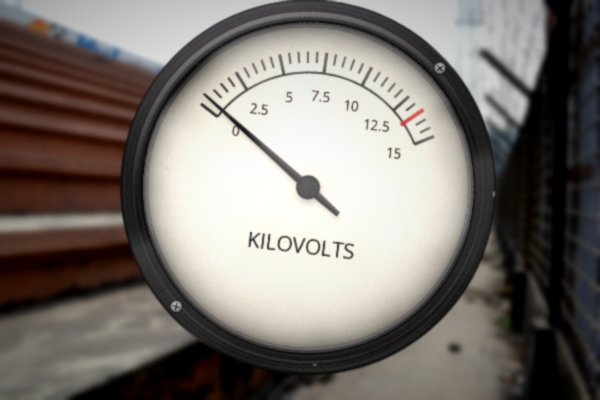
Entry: 0.5 kV
